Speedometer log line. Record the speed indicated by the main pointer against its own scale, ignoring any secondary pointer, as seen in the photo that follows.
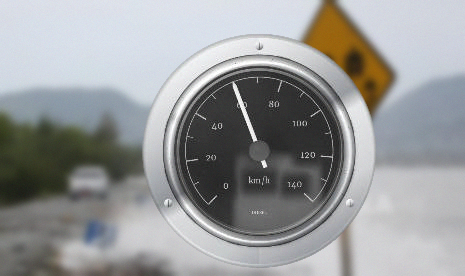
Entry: 60 km/h
